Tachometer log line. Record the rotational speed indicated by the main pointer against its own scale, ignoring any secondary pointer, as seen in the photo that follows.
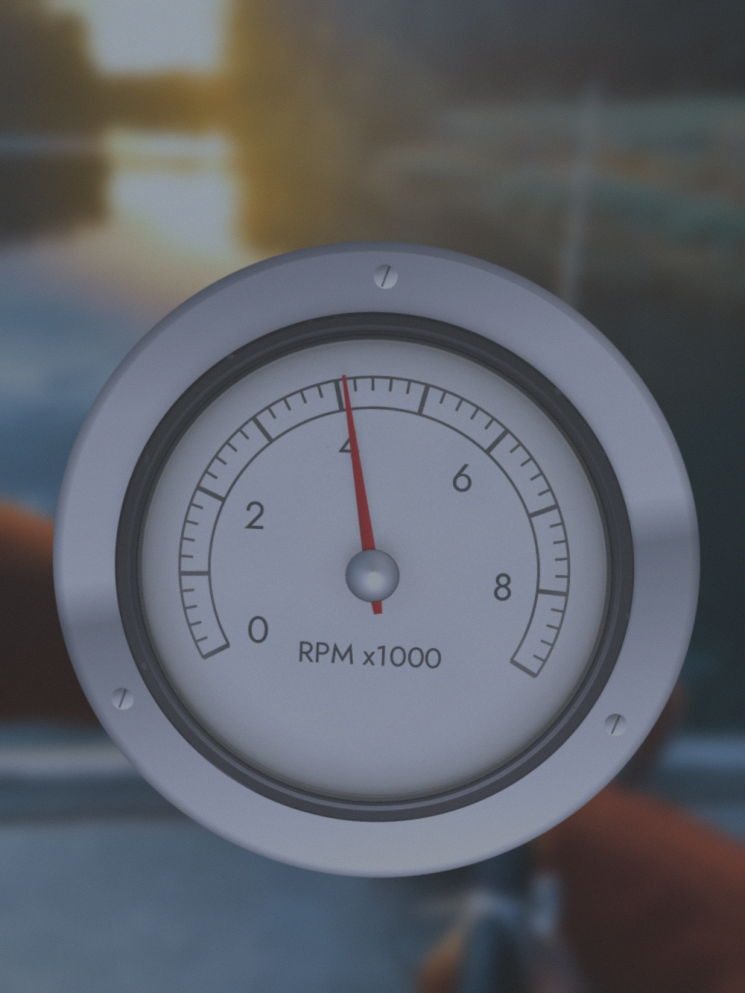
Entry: 4100 rpm
